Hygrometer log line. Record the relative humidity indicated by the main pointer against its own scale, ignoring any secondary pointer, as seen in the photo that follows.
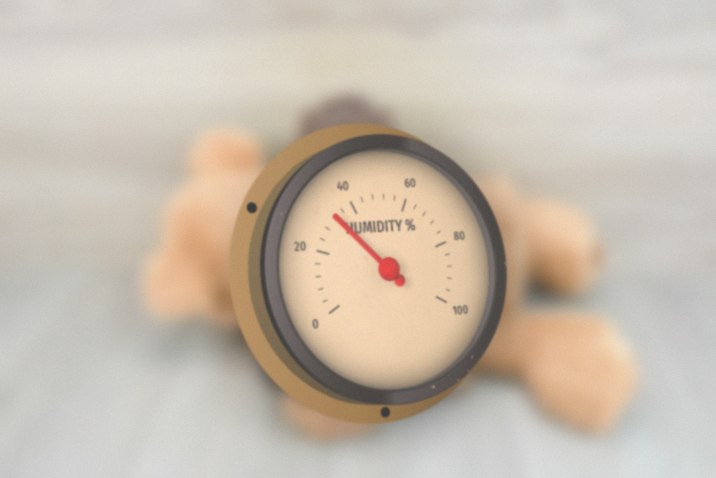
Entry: 32 %
